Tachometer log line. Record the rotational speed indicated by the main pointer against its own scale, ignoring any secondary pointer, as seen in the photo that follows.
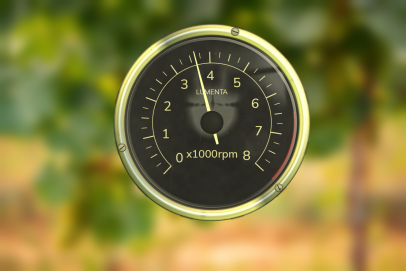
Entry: 3625 rpm
